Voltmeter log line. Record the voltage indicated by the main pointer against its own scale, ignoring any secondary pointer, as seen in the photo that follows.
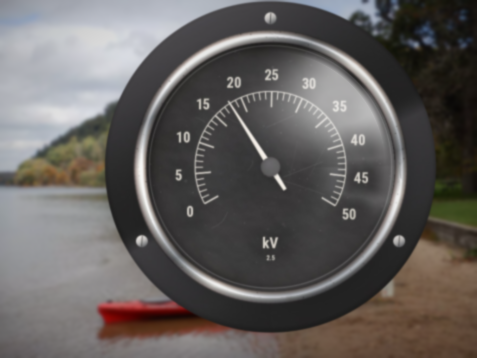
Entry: 18 kV
